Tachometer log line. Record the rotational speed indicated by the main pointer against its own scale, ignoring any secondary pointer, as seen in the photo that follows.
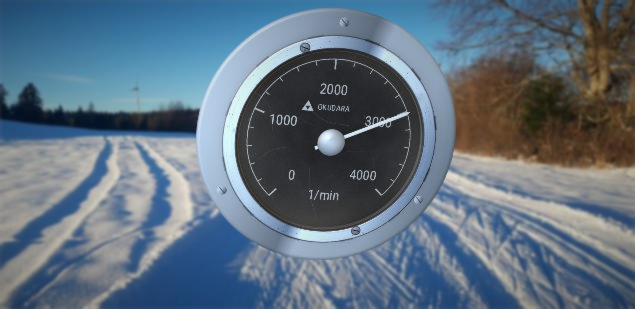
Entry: 3000 rpm
